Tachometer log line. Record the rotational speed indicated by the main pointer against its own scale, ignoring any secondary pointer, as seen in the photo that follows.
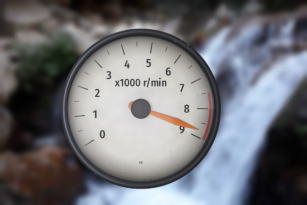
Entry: 8750 rpm
